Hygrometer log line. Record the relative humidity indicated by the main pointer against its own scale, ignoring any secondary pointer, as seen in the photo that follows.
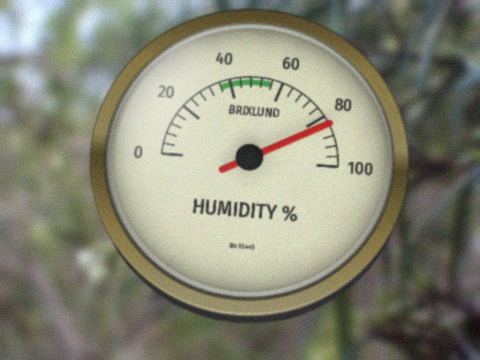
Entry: 84 %
